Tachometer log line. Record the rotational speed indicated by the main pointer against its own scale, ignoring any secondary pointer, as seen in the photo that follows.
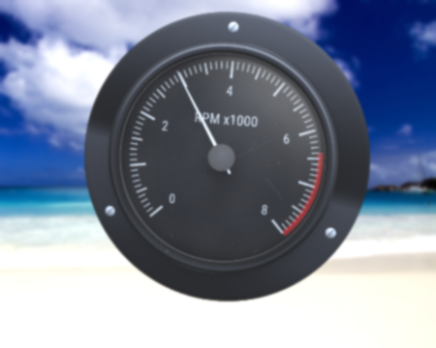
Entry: 3000 rpm
